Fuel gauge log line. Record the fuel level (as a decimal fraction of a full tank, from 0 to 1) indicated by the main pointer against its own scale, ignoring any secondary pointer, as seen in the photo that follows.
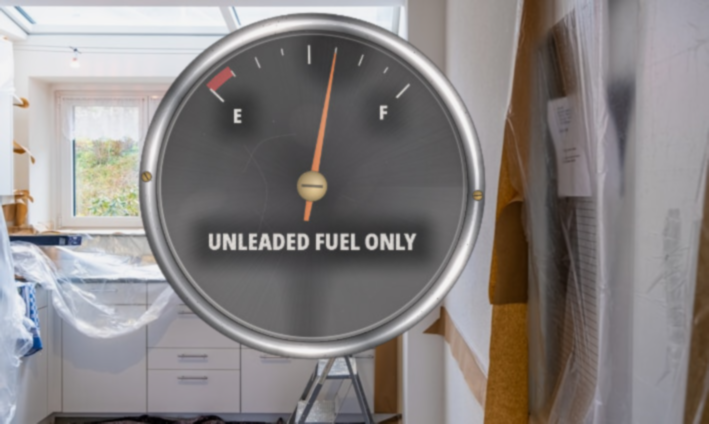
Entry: 0.625
